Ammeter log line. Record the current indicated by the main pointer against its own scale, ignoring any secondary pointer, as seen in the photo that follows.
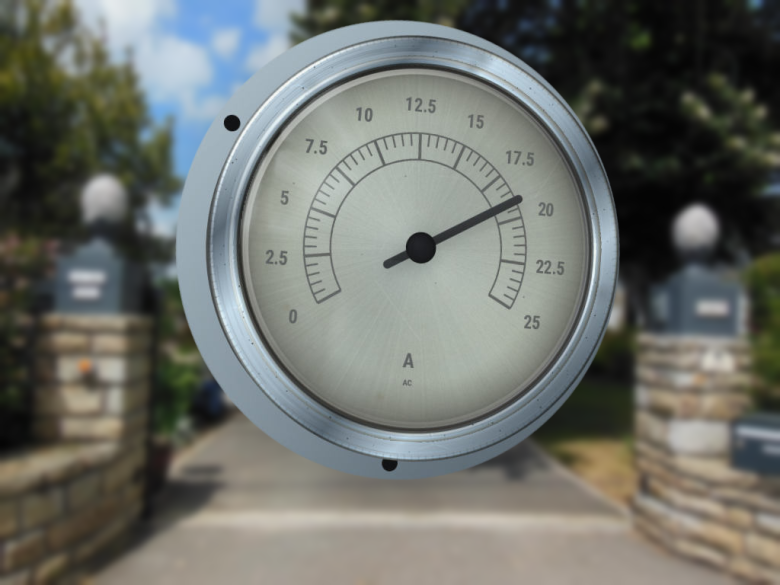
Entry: 19 A
